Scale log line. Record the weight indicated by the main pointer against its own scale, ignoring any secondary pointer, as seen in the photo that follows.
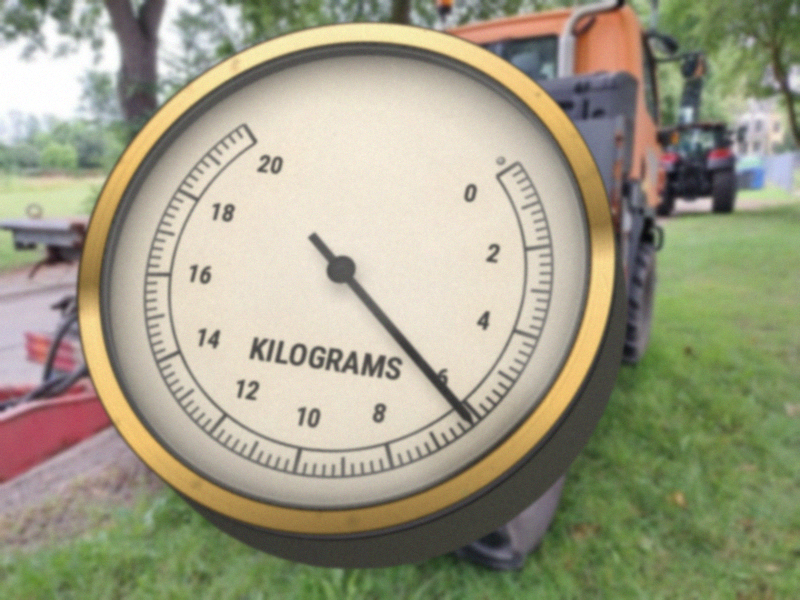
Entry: 6.2 kg
